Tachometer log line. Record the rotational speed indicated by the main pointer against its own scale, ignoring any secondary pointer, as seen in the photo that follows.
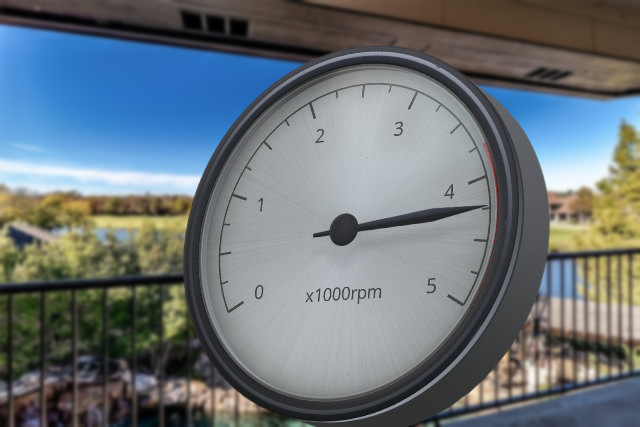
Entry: 4250 rpm
